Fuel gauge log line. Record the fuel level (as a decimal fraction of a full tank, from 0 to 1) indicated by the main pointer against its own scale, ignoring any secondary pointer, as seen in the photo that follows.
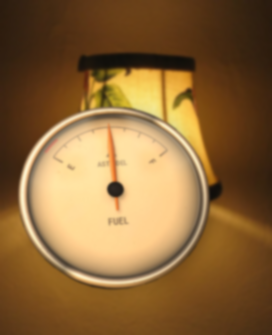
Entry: 0.5
